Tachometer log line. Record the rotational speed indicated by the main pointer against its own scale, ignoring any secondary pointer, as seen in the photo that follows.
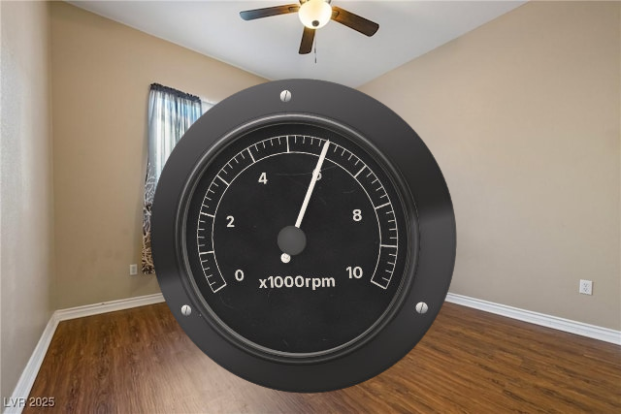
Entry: 6000 rpm
